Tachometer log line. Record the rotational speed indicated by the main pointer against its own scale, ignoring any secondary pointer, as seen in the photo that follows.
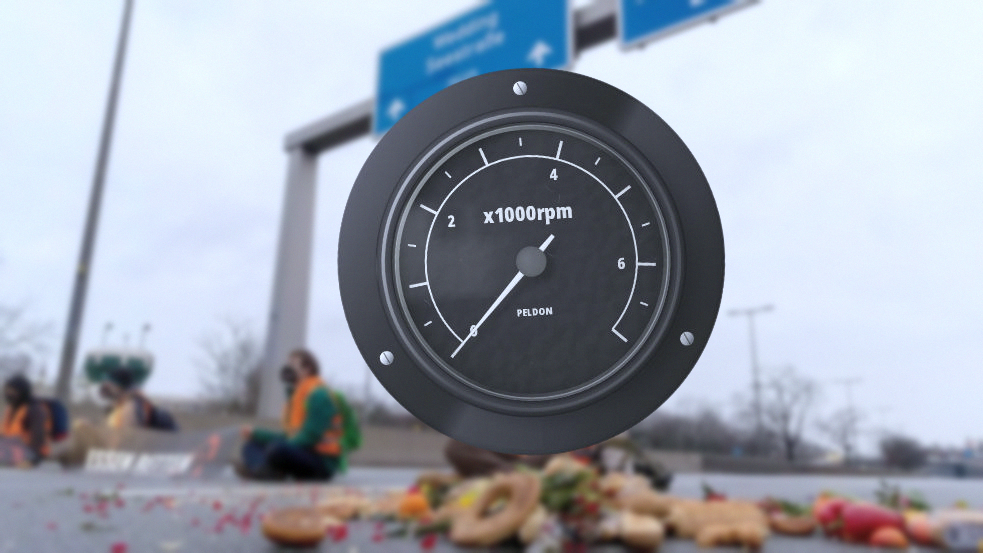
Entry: 0 rpm
